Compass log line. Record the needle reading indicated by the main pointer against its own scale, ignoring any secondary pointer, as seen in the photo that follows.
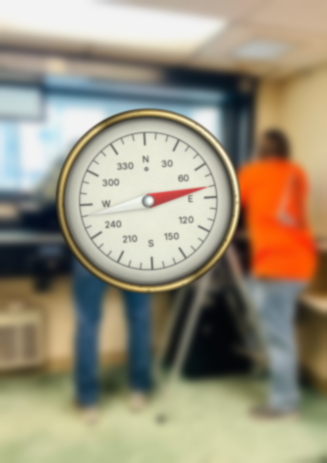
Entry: 80 °
